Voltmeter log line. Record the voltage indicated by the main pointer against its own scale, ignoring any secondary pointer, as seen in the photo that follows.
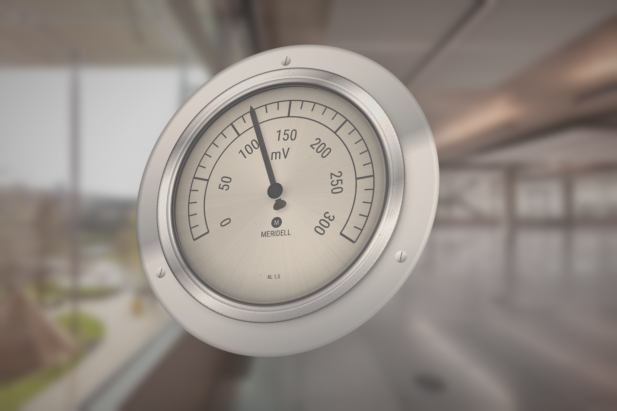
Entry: 120 mV
